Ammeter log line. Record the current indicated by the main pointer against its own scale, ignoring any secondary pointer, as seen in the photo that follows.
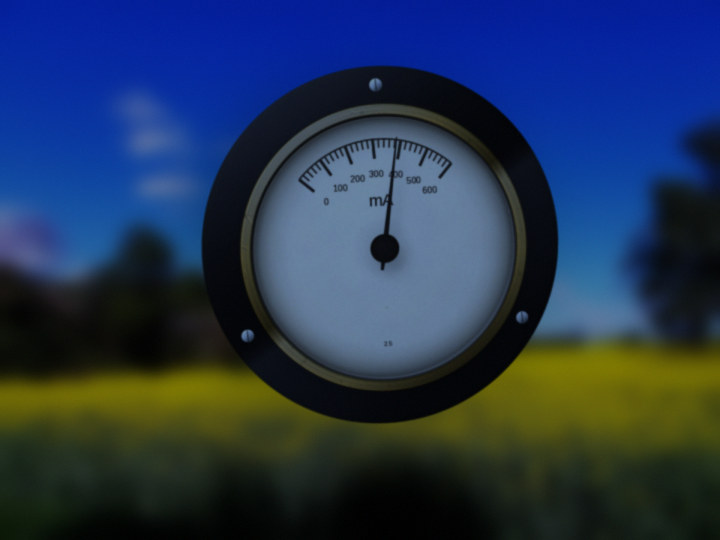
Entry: 380 mA
